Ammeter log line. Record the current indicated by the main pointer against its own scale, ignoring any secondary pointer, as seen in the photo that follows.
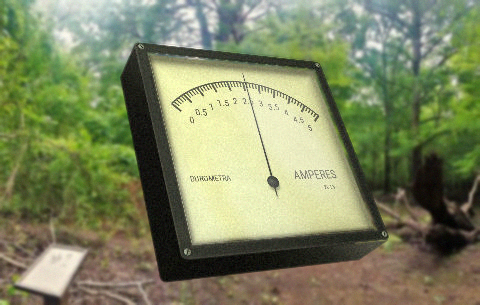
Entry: 2.5 A
